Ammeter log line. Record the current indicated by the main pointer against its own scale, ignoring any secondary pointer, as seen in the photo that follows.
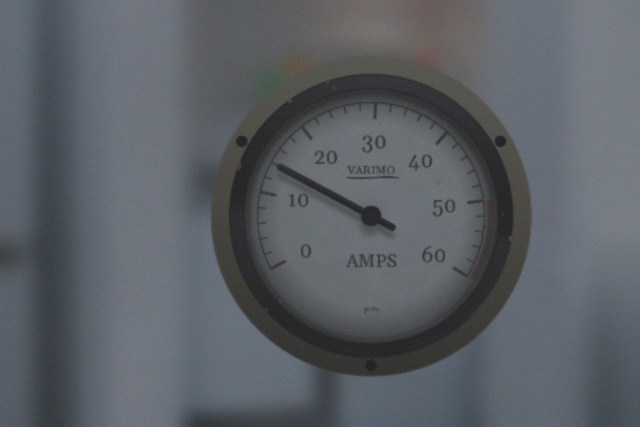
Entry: 14 A
